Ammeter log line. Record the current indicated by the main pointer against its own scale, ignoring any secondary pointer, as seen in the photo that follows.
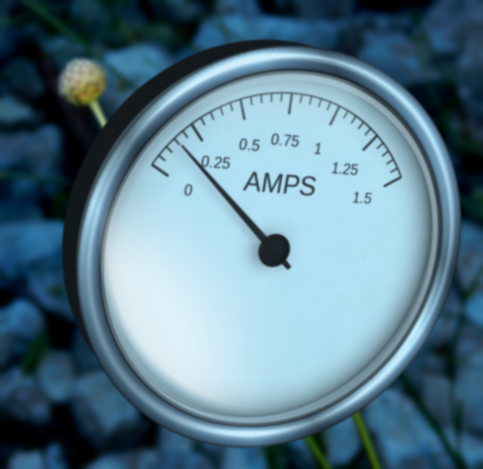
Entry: 0.15 A
